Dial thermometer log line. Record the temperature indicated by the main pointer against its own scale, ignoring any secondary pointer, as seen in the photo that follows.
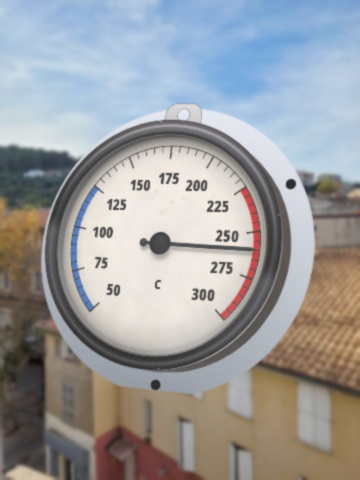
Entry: 260 °C
